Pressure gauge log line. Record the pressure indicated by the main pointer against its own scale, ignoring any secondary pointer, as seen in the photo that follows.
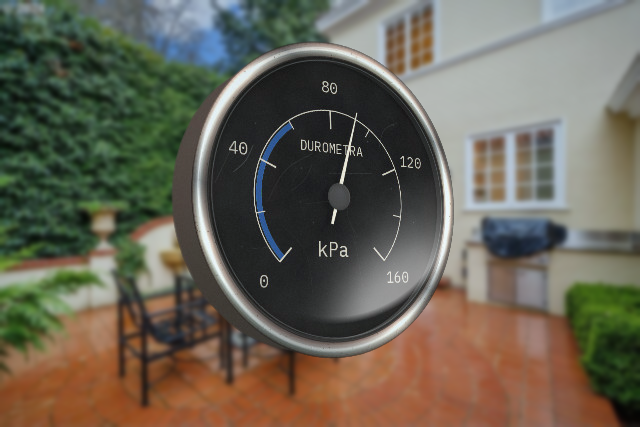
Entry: 90 kPa
